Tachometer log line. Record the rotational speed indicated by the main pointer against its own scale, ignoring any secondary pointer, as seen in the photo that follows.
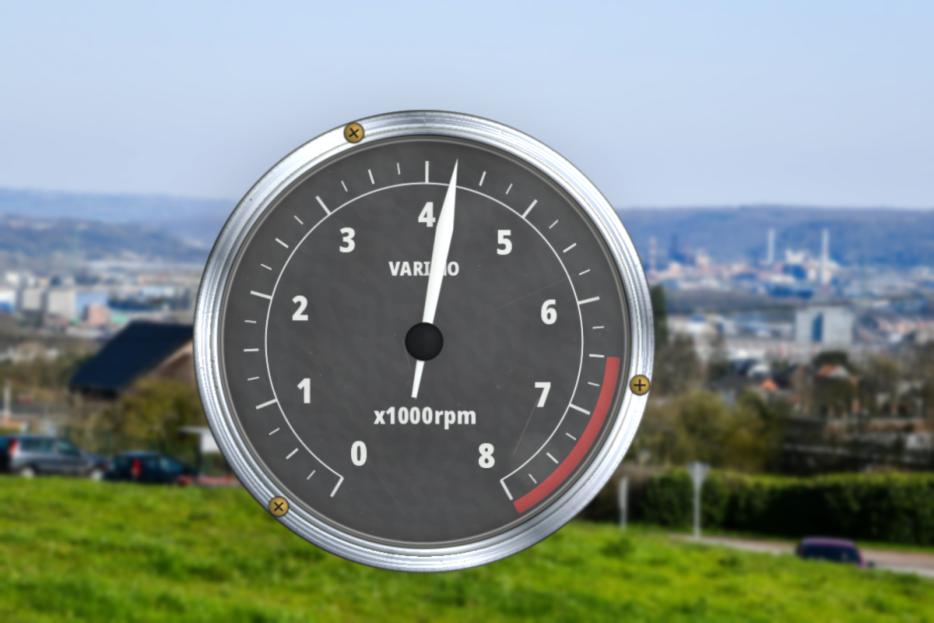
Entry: 4250 rpm
